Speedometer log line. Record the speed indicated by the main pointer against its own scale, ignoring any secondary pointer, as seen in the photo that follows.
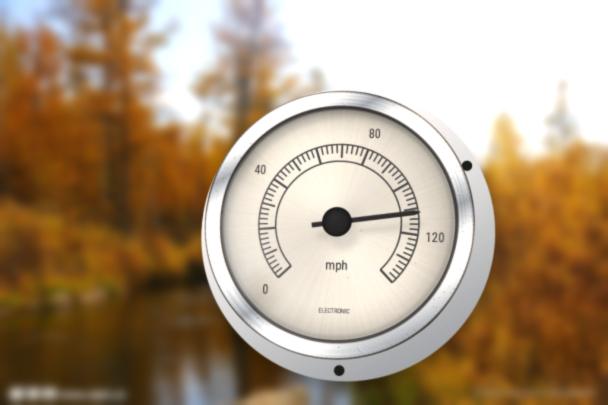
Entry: 112 mph
